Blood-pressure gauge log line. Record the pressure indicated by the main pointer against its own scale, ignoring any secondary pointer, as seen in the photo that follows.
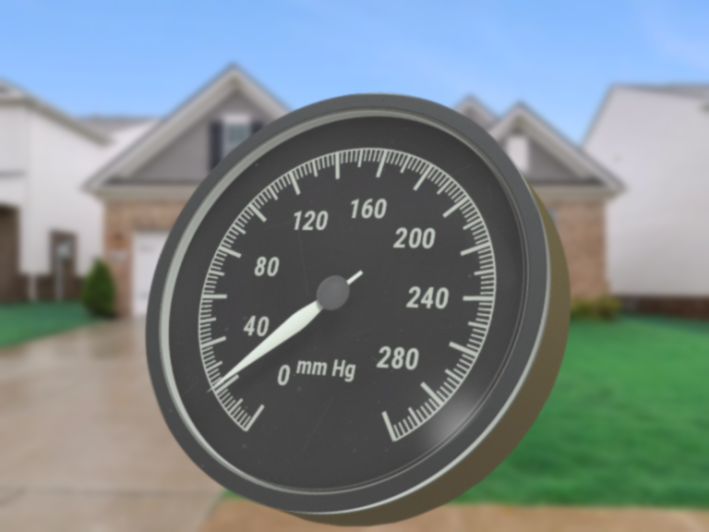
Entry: 20 mmHg
